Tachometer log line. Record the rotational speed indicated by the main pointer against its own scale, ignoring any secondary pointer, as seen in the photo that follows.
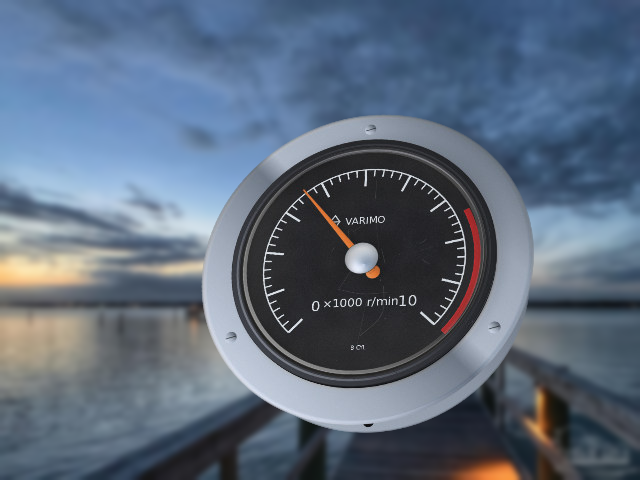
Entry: 3600 rpm
